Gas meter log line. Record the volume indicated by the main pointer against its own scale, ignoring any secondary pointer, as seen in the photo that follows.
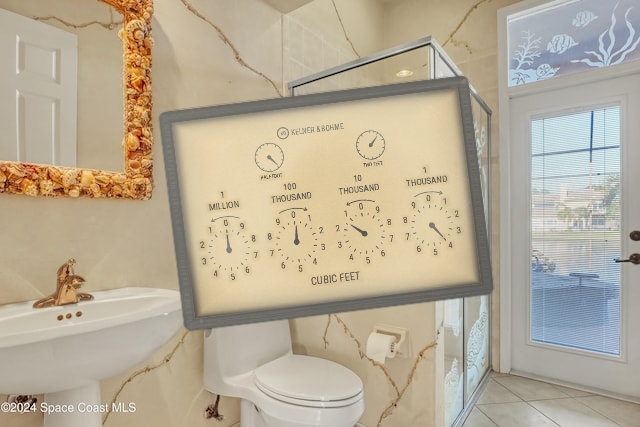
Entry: 1400 ft³
